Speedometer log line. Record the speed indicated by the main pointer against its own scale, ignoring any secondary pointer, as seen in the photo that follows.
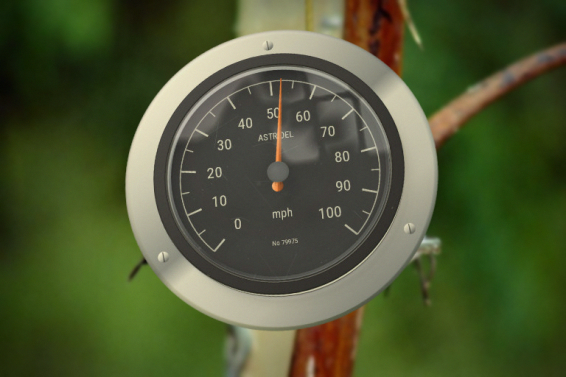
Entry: 52.5 mph
